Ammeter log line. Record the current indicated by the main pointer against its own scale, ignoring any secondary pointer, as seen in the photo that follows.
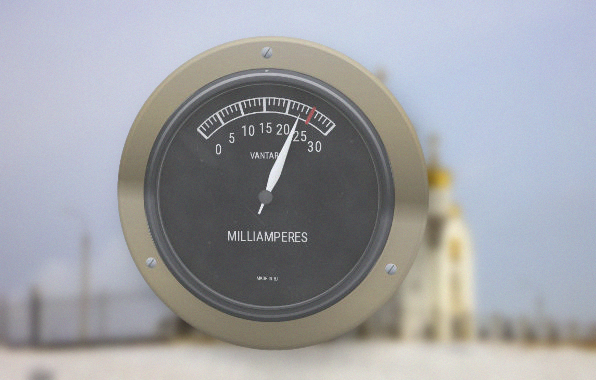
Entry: 23 mA
